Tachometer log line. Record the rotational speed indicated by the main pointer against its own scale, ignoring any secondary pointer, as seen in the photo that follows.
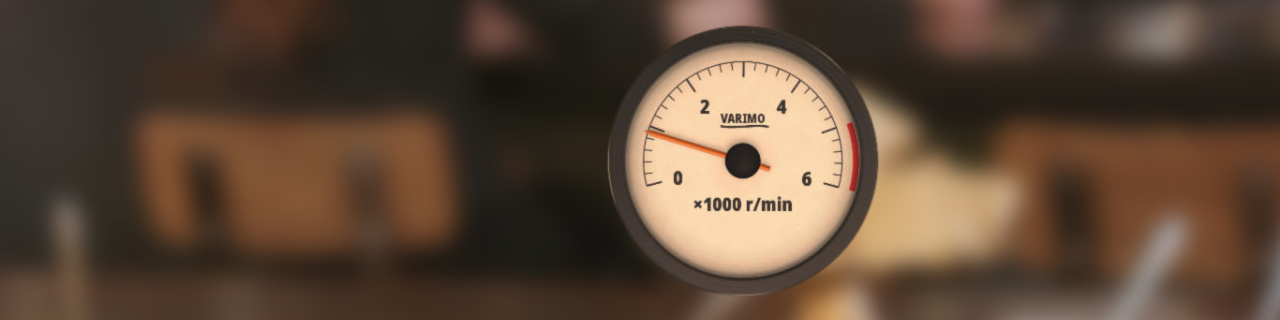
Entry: 900 rpm
